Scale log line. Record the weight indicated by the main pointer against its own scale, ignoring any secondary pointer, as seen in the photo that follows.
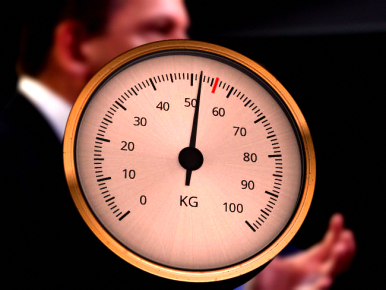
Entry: 52 kg
